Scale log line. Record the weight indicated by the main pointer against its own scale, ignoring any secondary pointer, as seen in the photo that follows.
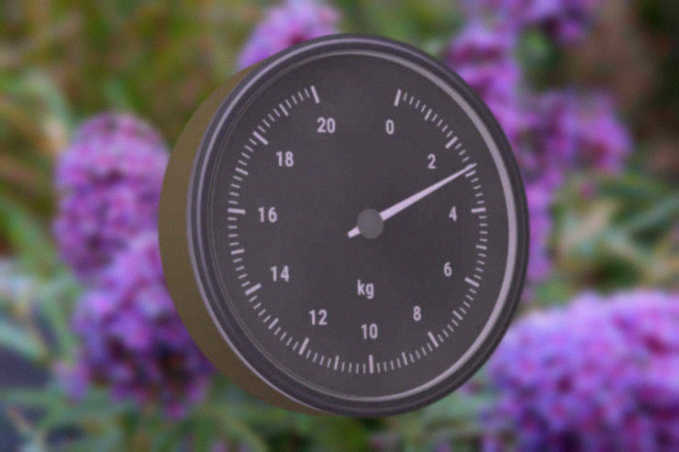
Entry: 2.8 kg
